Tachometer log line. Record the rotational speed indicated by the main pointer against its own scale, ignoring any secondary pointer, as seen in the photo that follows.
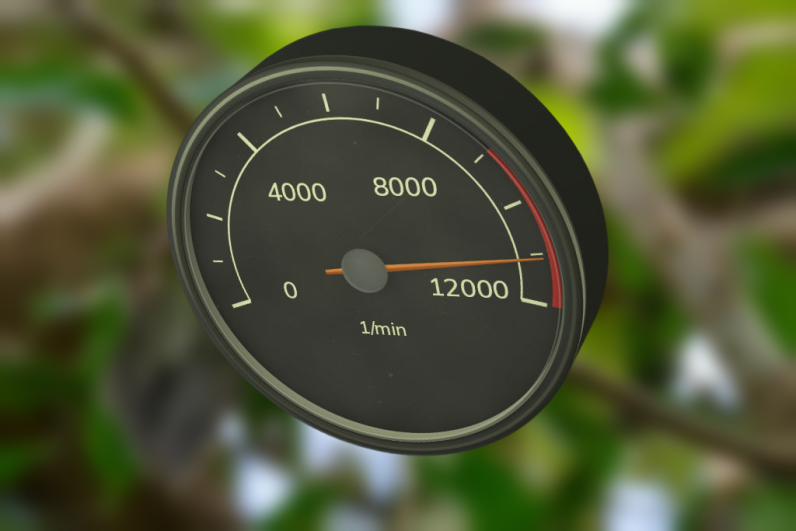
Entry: 11000 rpm
